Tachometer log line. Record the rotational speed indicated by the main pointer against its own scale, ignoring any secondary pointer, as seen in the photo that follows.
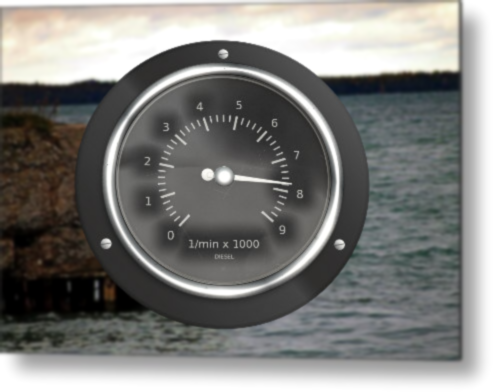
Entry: 7800 rpm
